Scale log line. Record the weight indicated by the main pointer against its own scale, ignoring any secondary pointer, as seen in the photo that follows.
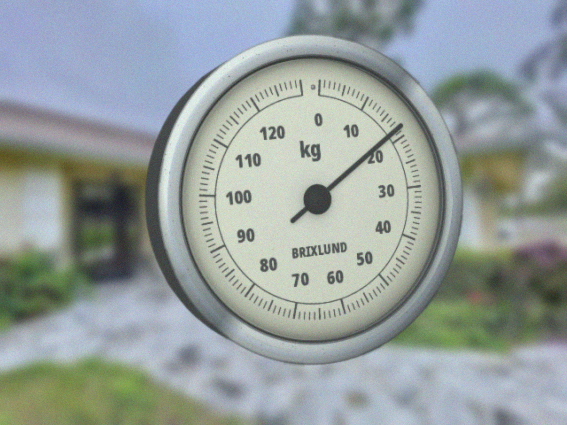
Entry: 18 kg
